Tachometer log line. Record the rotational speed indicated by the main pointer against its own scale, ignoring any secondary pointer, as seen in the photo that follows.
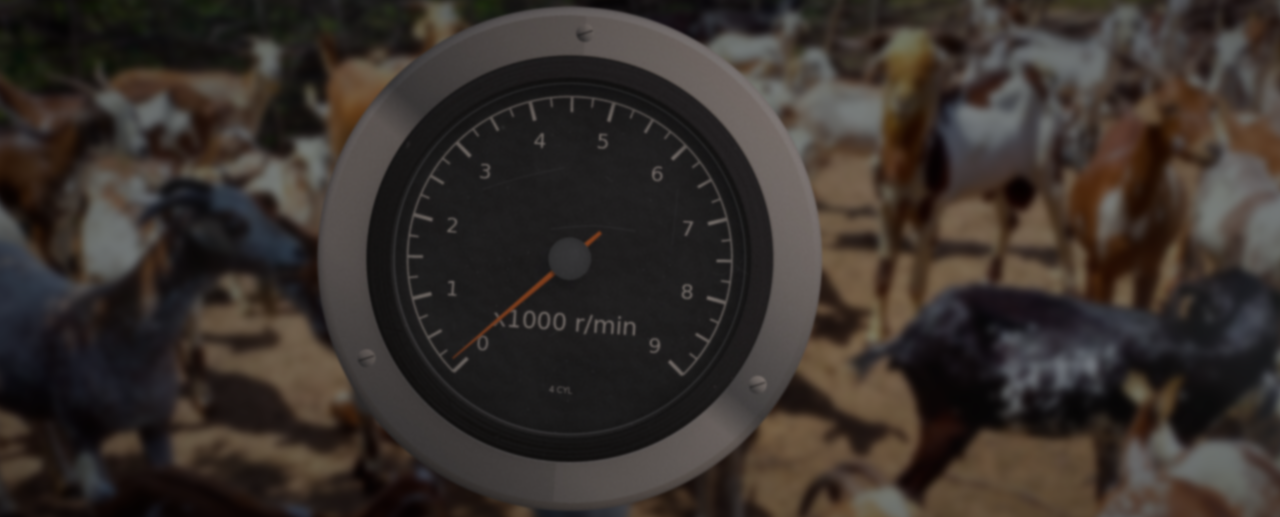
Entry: 125 rpm
